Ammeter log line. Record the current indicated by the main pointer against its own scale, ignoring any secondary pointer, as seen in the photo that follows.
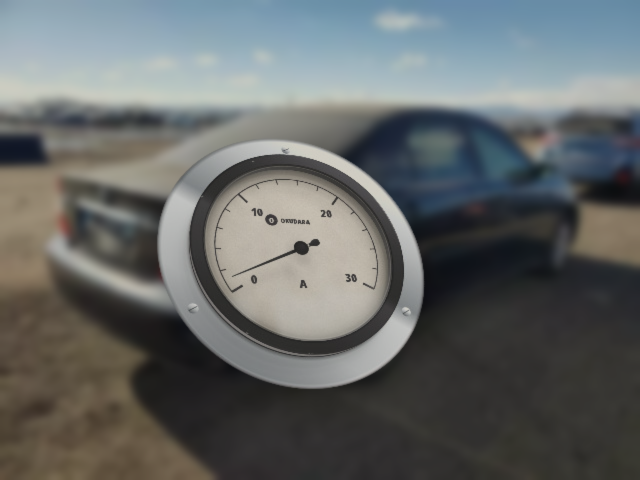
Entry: 1 A
